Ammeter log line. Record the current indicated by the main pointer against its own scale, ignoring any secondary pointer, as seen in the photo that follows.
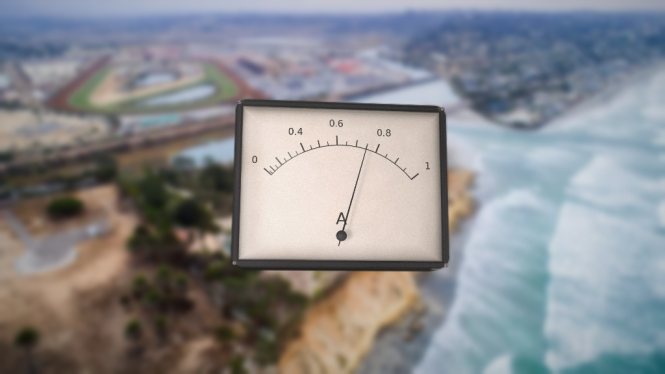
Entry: 0.75 A
